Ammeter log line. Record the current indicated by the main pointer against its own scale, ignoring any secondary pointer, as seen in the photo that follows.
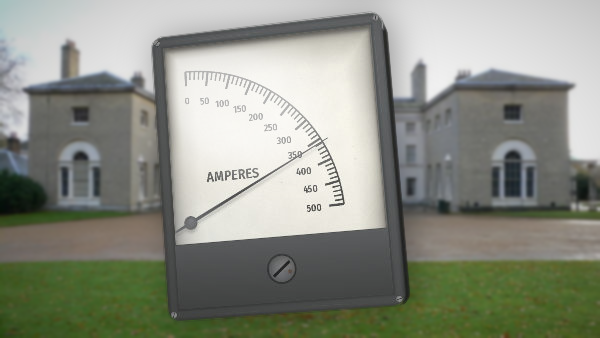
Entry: 360 A
